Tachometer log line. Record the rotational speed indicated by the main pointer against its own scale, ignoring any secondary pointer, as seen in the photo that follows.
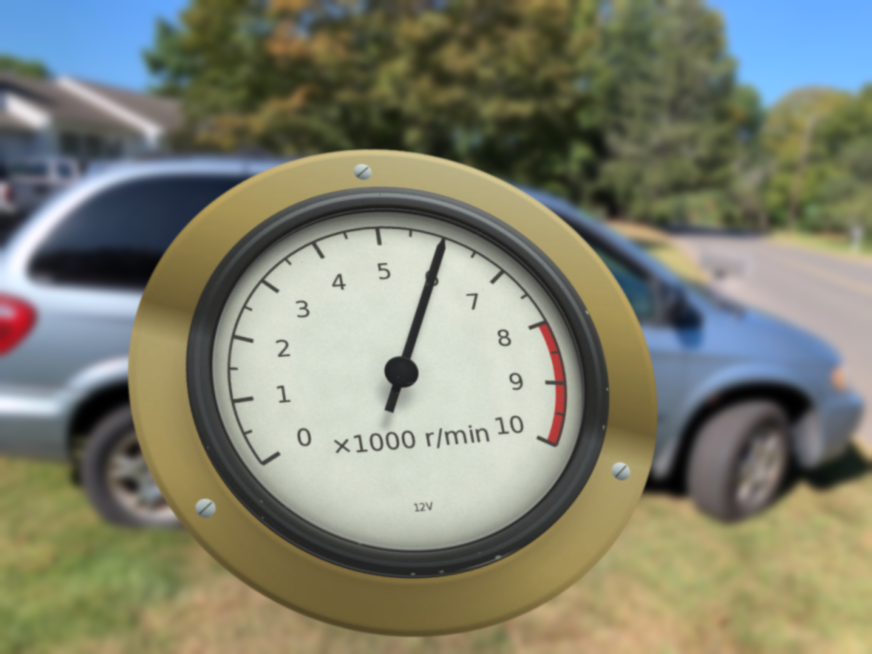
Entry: 6000 rpm
